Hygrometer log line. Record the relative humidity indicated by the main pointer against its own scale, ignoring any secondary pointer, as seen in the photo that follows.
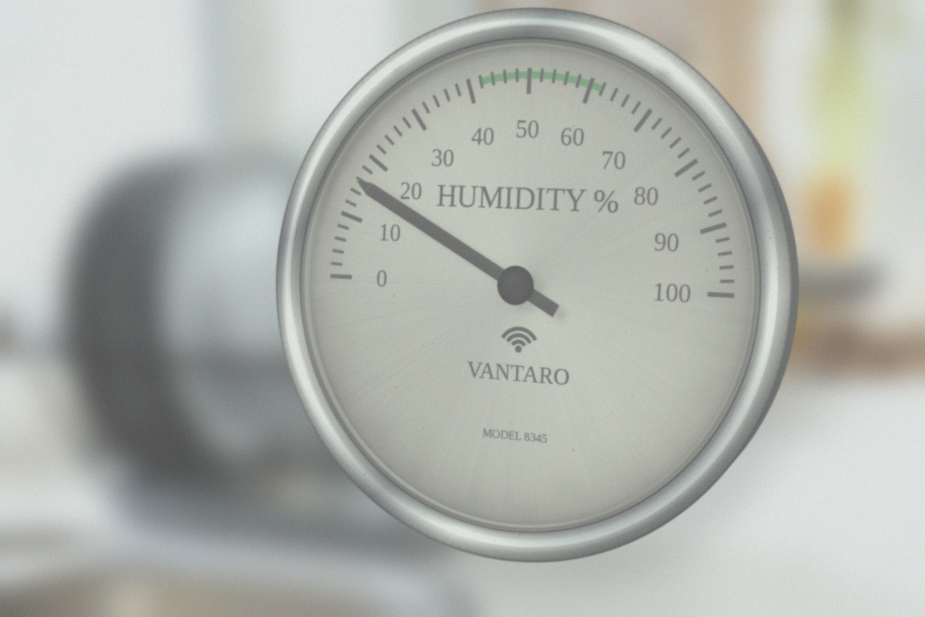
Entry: 16 %
